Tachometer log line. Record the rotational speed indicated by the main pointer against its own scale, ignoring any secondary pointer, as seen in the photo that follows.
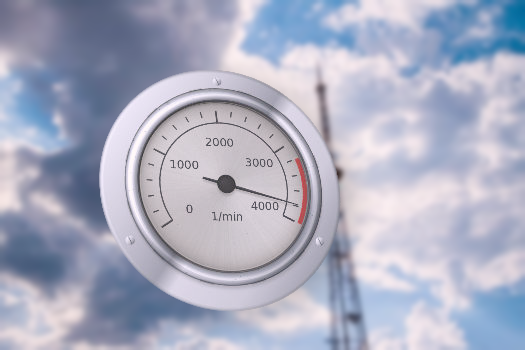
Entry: 3800 rpm
